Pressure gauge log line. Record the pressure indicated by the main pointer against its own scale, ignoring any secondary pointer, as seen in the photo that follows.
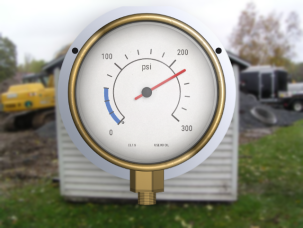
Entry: 220 psi
